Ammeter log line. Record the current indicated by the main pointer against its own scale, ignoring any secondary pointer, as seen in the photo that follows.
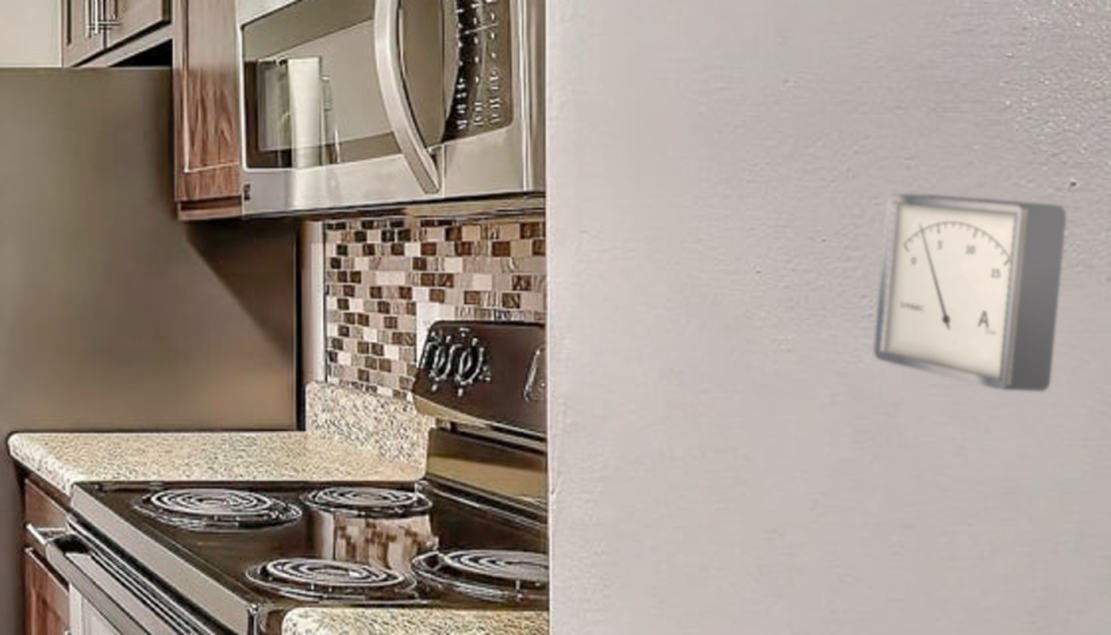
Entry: 3 A
